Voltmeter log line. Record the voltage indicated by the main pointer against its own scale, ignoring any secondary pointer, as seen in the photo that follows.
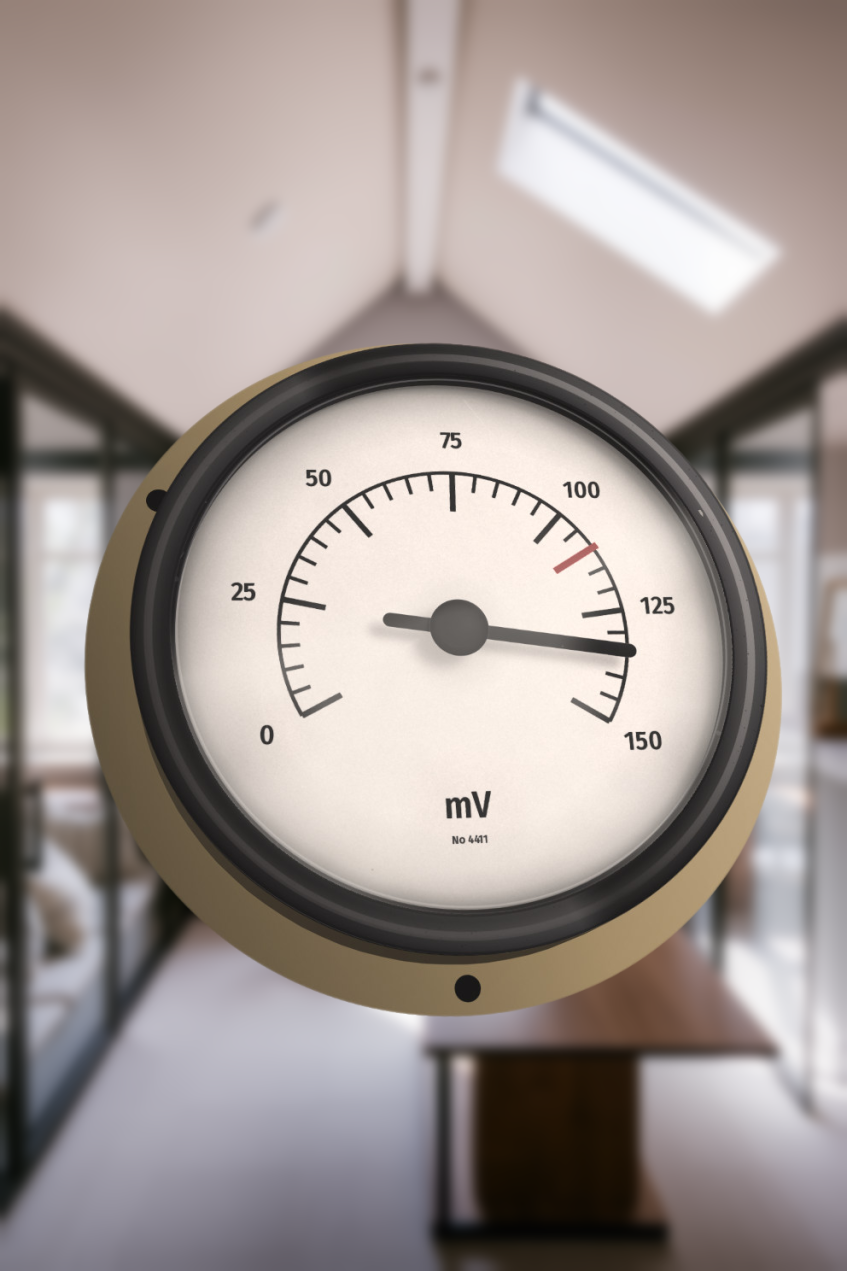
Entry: 135 mV
